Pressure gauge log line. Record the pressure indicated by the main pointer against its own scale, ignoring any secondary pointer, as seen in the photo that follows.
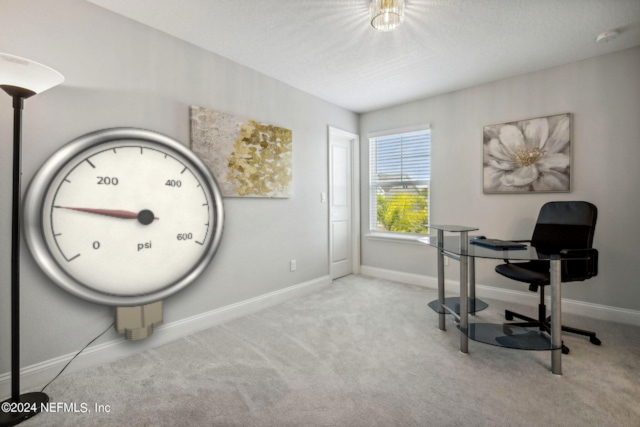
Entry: 100 psi
